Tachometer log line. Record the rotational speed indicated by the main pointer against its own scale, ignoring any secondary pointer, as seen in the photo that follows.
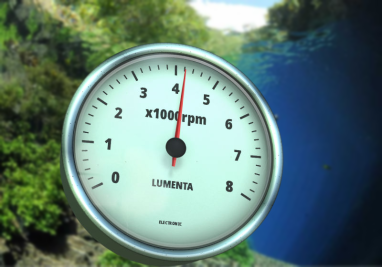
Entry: 4200 rpm
